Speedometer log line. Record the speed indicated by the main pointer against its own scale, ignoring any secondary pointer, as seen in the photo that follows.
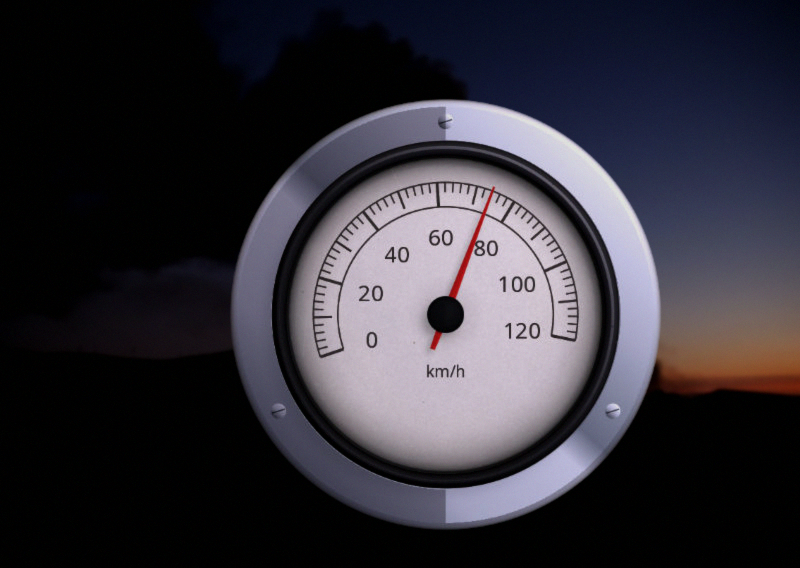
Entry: 74 km/h
